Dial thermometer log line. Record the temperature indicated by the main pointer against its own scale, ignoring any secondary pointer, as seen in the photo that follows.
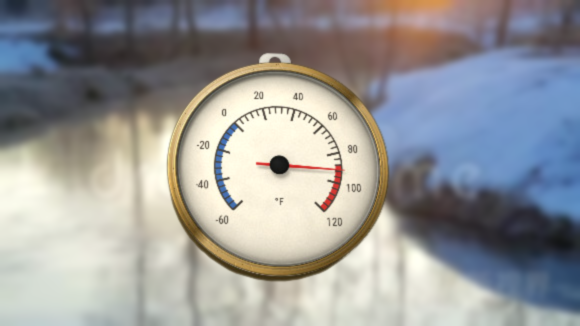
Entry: 92 °F
